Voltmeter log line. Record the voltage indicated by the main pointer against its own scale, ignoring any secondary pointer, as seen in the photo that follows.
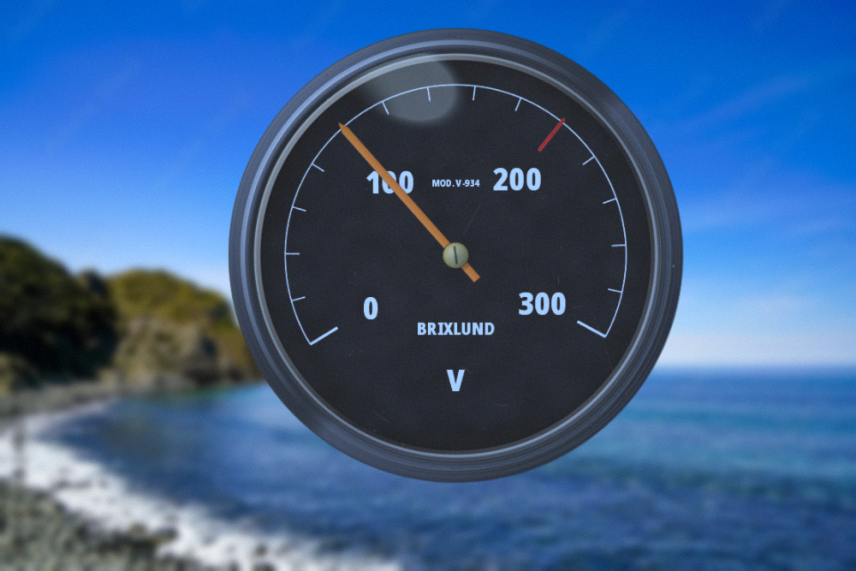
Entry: 100 V
